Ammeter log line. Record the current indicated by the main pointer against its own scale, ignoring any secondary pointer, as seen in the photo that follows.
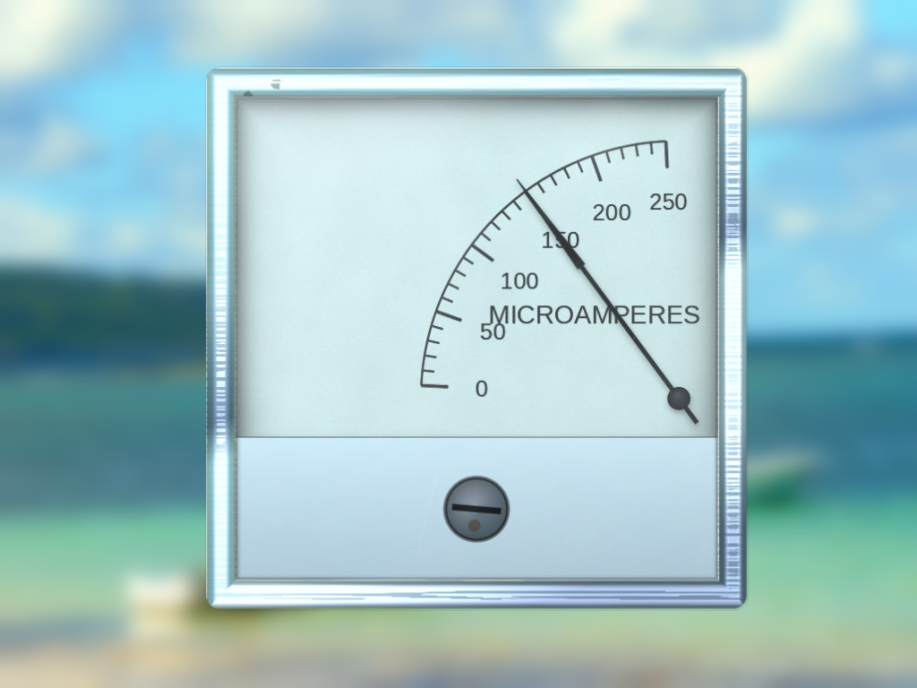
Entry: 150 µA
